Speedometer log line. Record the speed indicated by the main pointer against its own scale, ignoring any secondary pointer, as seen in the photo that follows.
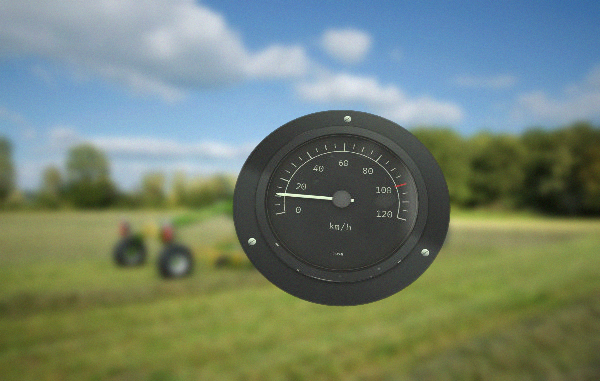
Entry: 10 km/h
